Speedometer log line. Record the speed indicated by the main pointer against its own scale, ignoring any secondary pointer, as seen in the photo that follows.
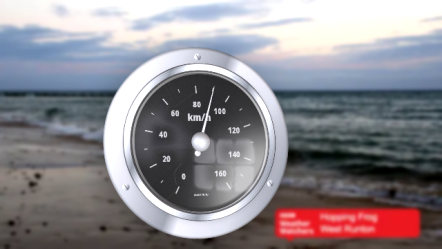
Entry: 90 km/h
